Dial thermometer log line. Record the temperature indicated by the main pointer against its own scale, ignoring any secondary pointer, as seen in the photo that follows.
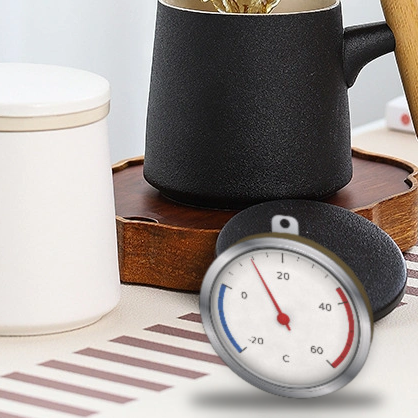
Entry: 12 °C
